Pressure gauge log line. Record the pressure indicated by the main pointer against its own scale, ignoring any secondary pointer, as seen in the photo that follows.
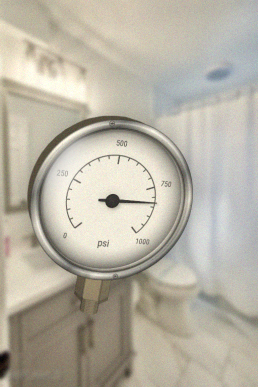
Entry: 825 psi
